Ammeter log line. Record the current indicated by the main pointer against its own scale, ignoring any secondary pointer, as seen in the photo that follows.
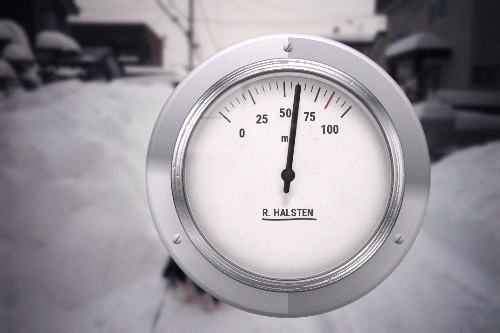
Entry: 60 mA
